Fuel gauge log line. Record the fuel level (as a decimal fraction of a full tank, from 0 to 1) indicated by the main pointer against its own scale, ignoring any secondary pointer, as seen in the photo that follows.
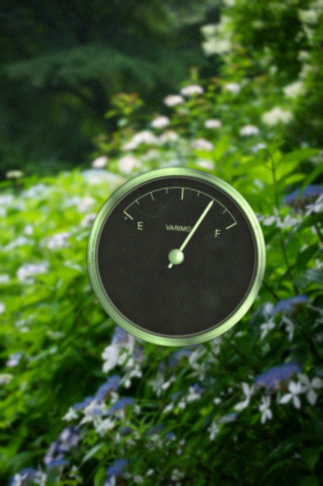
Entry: 0.75
